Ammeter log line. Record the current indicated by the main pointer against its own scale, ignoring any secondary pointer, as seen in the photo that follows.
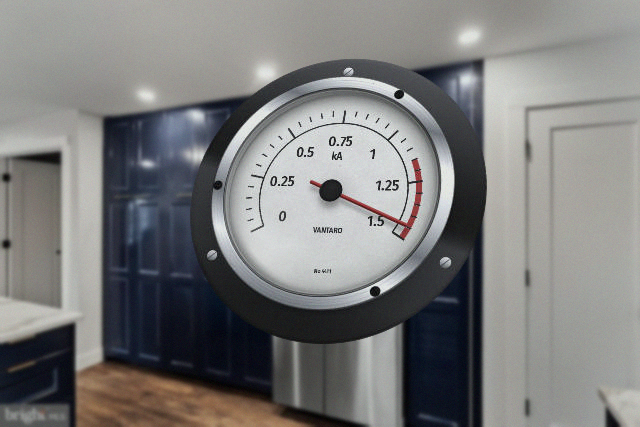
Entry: 1.45 kA
